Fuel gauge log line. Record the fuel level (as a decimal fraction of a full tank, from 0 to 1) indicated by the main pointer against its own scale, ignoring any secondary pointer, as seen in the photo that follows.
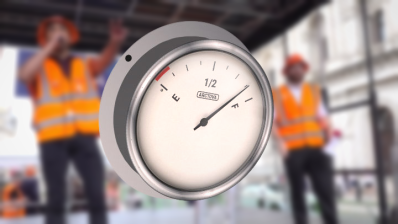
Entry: 0.875
